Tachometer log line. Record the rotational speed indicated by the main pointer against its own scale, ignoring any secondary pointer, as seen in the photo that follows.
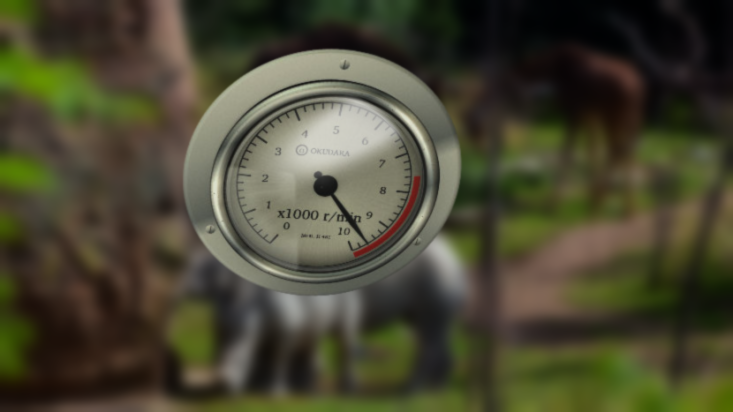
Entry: 9600 rpm
